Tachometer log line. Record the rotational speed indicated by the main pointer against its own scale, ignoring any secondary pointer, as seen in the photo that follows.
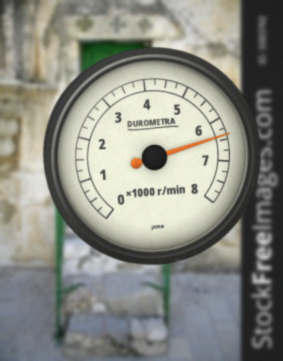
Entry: 6375 rpm
